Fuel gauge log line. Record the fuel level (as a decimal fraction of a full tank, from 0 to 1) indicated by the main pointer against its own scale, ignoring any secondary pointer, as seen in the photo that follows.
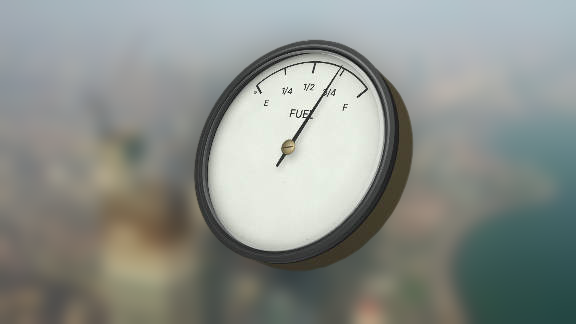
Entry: 0.75
